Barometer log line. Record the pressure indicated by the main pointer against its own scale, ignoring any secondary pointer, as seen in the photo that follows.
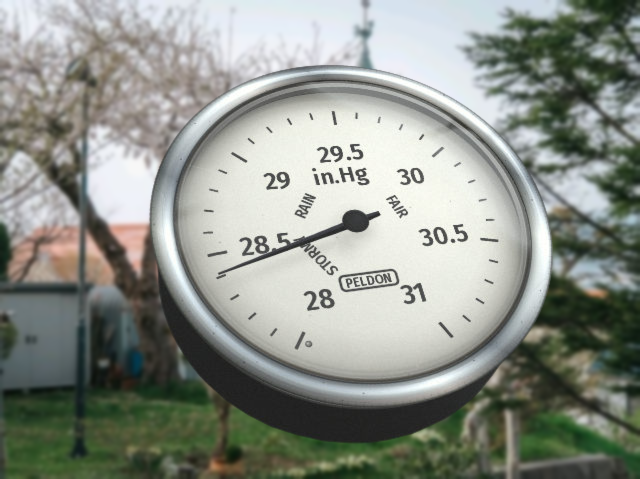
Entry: 28.4 inHg
